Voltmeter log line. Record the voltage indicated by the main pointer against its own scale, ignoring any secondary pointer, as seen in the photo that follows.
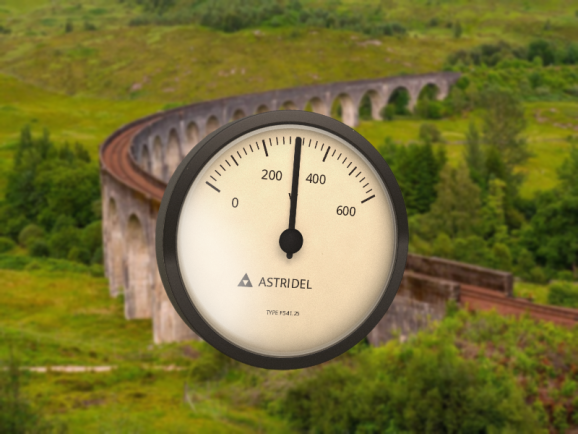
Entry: 300 V
